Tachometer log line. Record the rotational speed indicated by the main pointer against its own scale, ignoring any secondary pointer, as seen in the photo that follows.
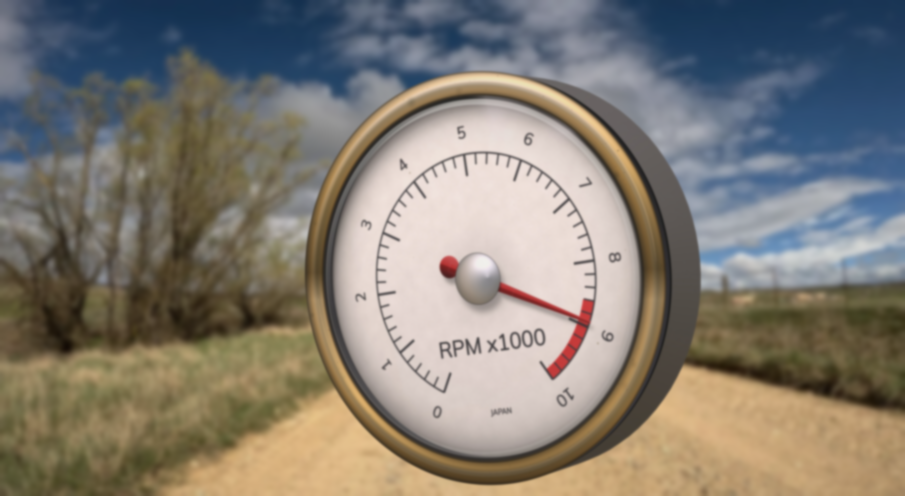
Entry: 8900 rpm
